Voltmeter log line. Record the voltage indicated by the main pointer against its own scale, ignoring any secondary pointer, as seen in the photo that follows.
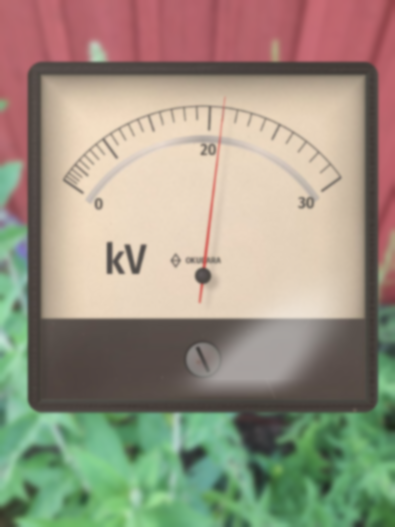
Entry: 21 kV
